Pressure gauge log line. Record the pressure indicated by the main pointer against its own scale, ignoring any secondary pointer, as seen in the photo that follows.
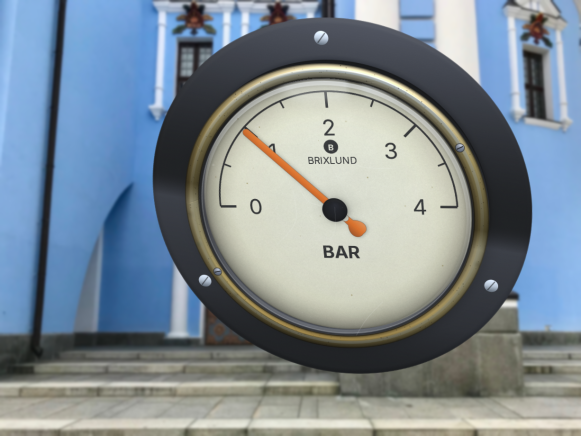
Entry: 1 bar
